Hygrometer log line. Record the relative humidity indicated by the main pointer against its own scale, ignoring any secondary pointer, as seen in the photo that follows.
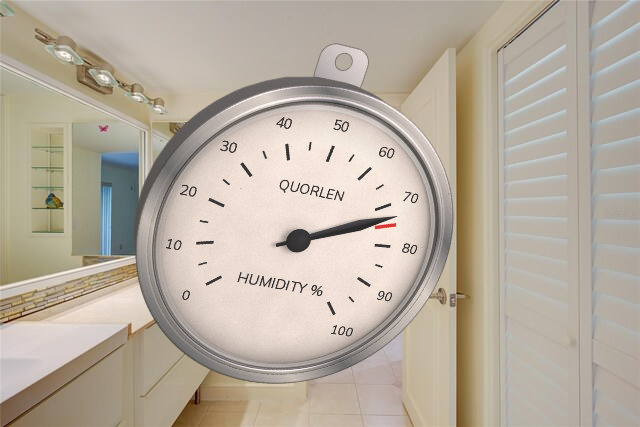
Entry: 72.5 %
